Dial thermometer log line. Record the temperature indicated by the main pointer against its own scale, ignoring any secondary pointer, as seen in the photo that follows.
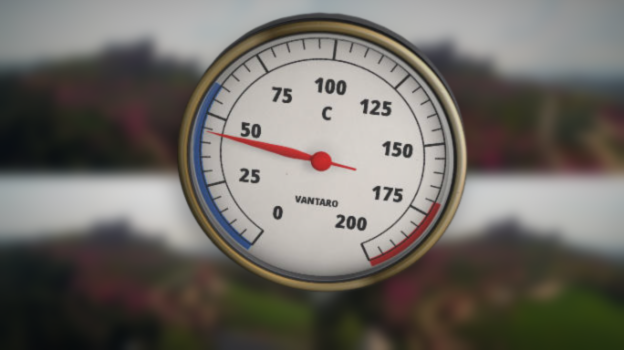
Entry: 45 °C
